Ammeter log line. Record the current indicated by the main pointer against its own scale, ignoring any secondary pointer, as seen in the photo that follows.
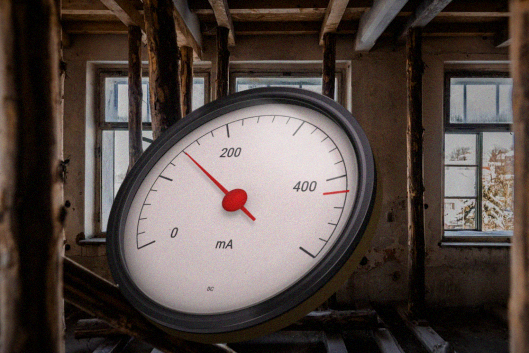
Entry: 140 mA
